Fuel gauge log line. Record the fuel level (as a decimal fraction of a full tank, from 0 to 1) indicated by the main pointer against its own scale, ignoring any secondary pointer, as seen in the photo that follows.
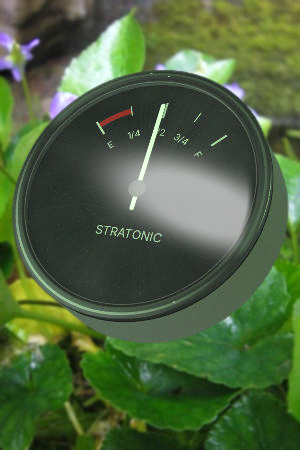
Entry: 0.5
